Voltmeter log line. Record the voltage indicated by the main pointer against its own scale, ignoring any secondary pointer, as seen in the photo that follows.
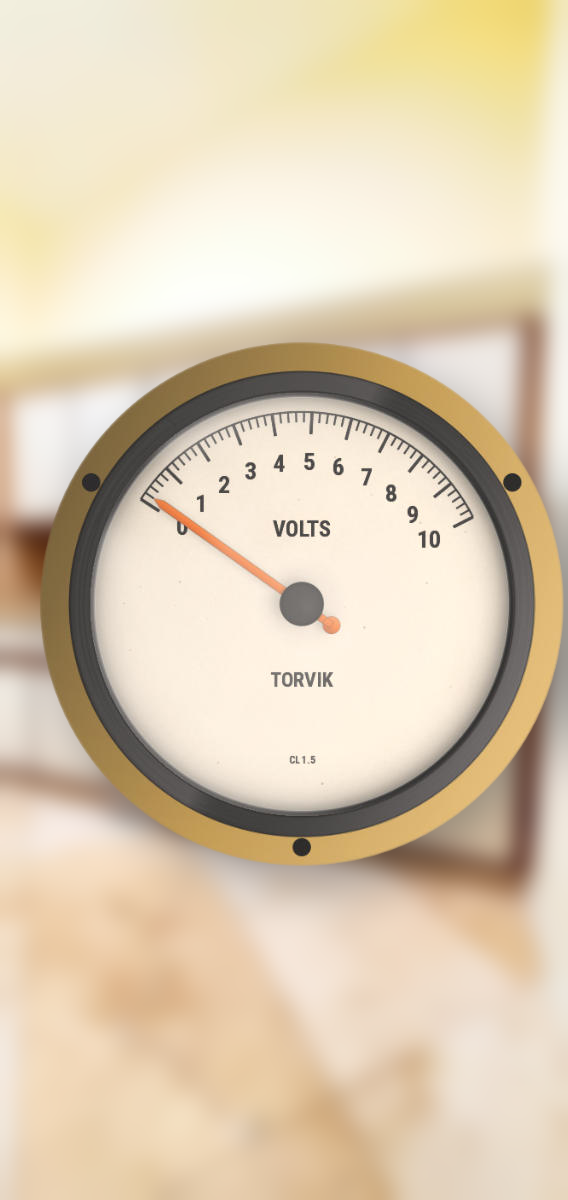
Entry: 0.2 V
